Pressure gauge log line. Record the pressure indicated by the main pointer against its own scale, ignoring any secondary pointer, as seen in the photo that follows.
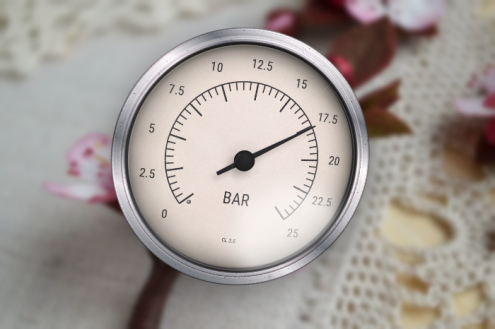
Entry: 17.5 bar
